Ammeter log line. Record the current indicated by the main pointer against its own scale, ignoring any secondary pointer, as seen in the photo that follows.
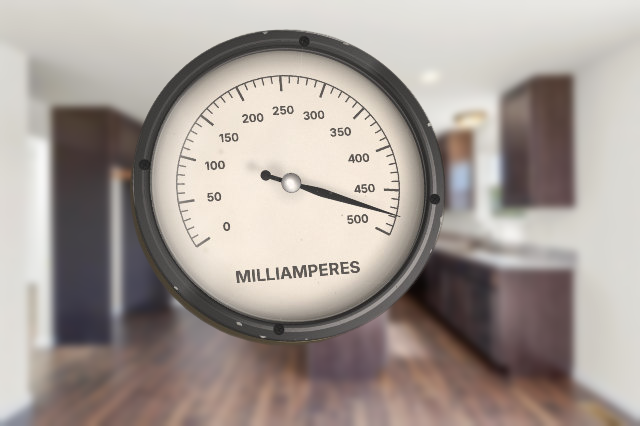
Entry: 480 mA
